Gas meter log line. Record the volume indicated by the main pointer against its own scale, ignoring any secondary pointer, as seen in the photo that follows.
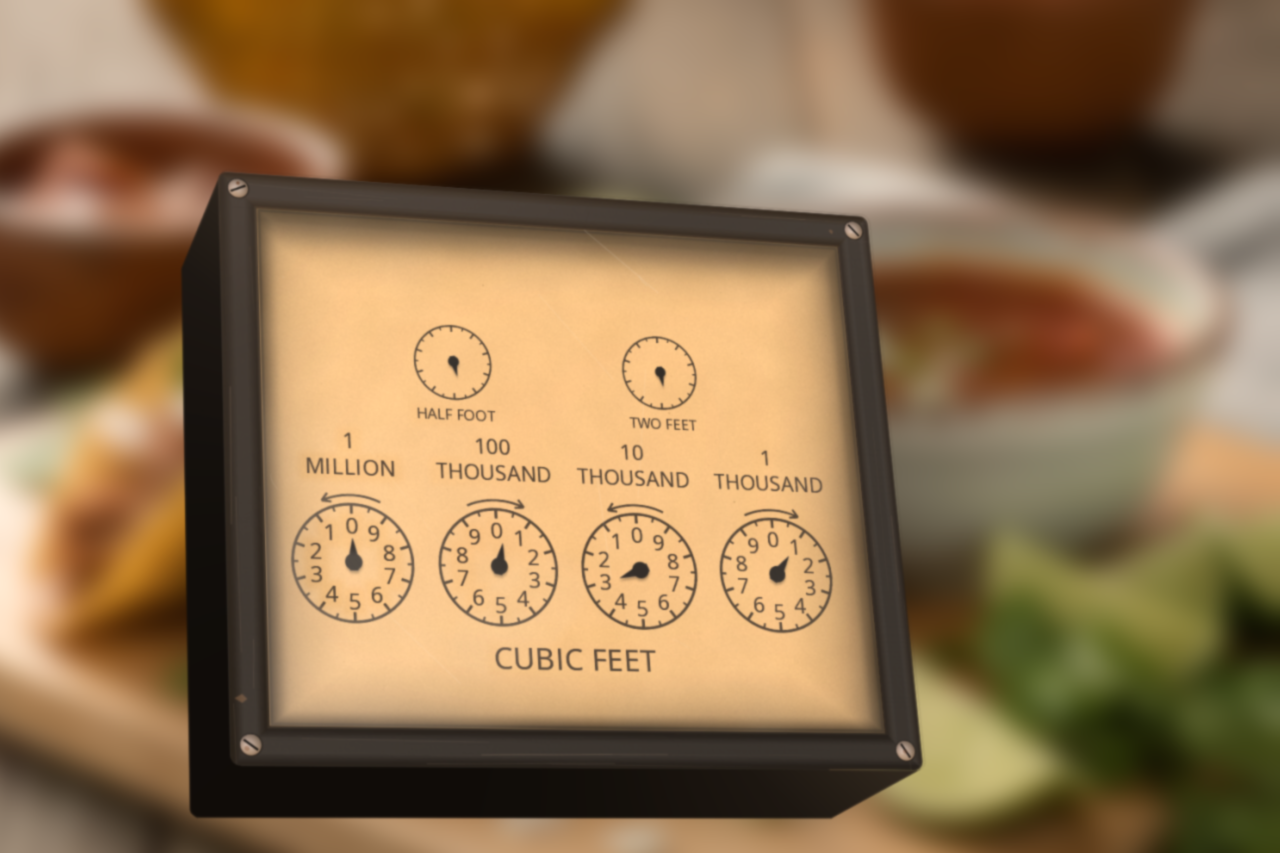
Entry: 3100 ft³
